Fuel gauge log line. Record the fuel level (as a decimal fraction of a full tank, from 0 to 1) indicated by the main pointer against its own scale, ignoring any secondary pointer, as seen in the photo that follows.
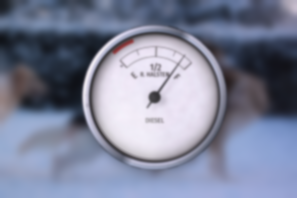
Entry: 0.875
